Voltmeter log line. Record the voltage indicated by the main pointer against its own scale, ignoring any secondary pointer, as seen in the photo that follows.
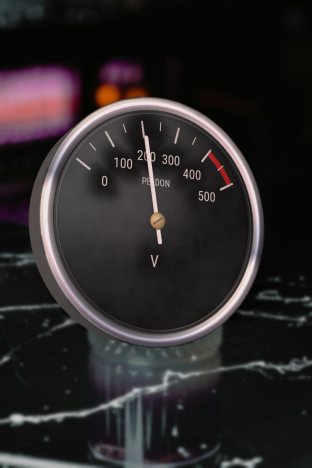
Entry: 200 V
